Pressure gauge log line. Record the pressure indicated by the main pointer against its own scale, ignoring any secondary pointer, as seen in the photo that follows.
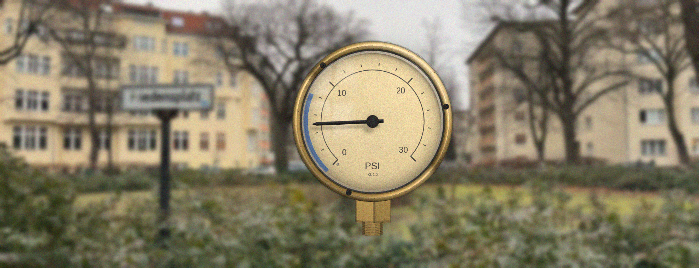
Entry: 5 psi
